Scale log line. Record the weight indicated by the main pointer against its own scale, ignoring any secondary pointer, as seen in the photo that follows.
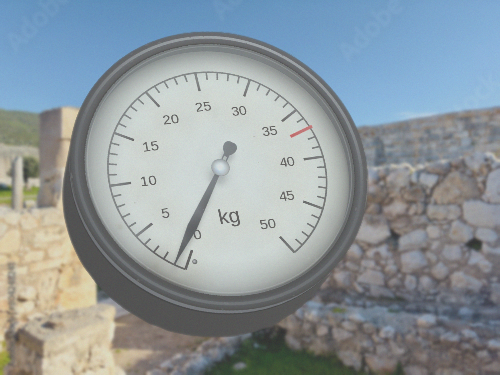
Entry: 1 kg
